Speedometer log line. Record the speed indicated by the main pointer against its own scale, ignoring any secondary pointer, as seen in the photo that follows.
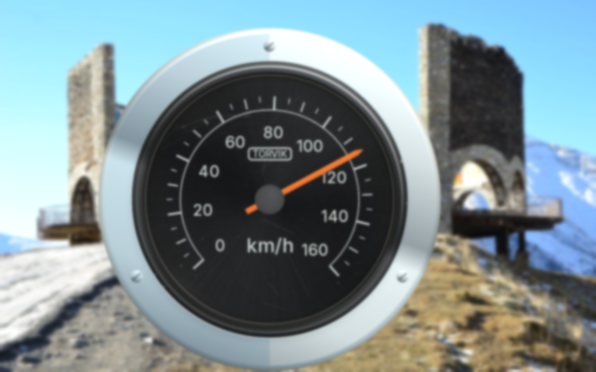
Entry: 115 km/h
